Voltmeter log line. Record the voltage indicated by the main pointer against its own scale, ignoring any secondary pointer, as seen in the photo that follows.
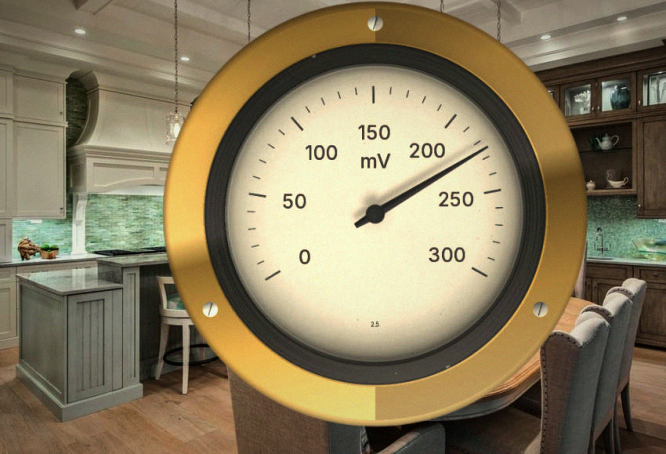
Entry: 225 mV
